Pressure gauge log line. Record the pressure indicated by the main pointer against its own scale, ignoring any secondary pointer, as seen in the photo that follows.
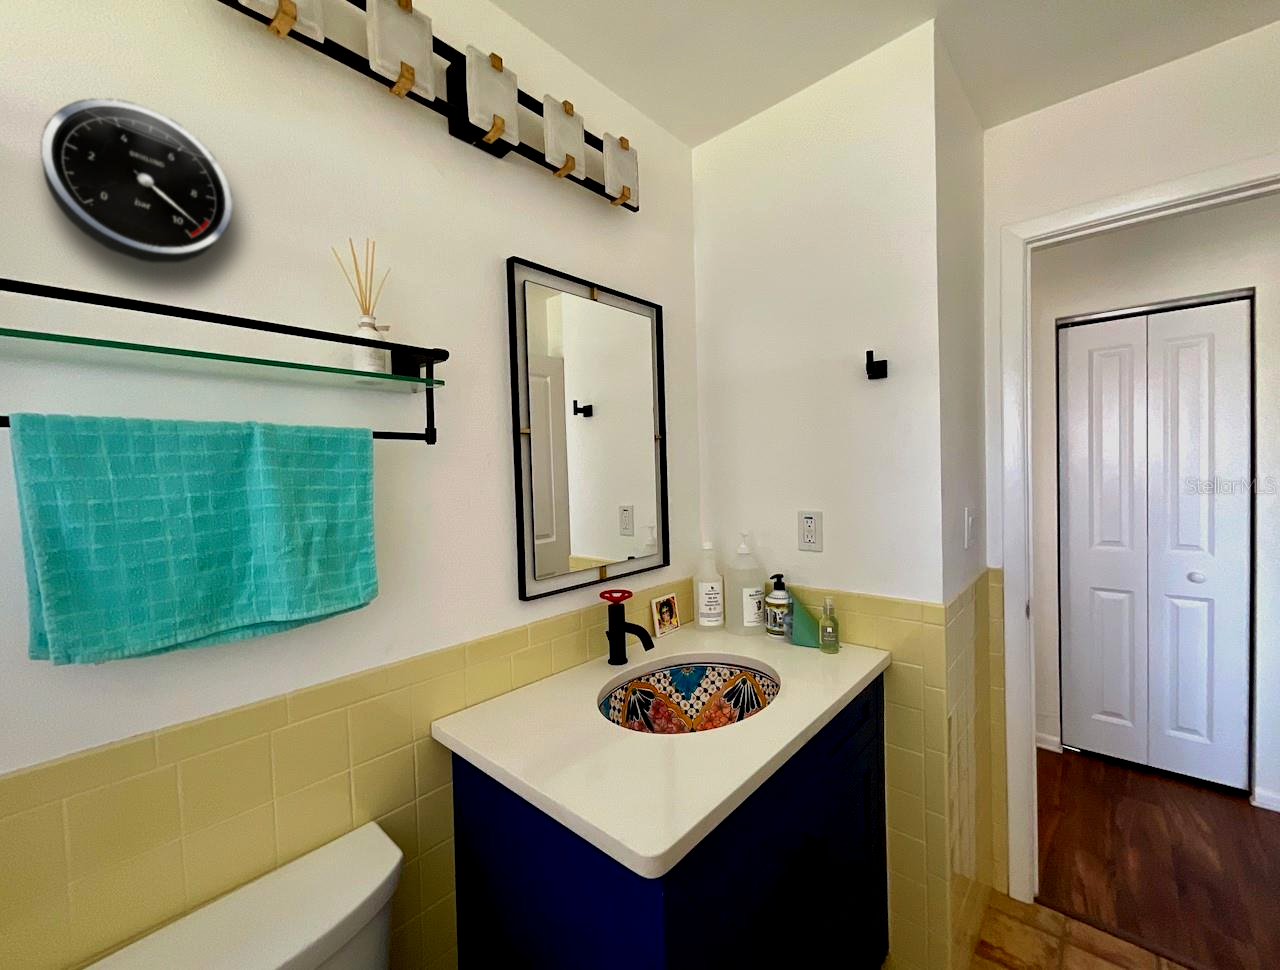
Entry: 9.5 bar
